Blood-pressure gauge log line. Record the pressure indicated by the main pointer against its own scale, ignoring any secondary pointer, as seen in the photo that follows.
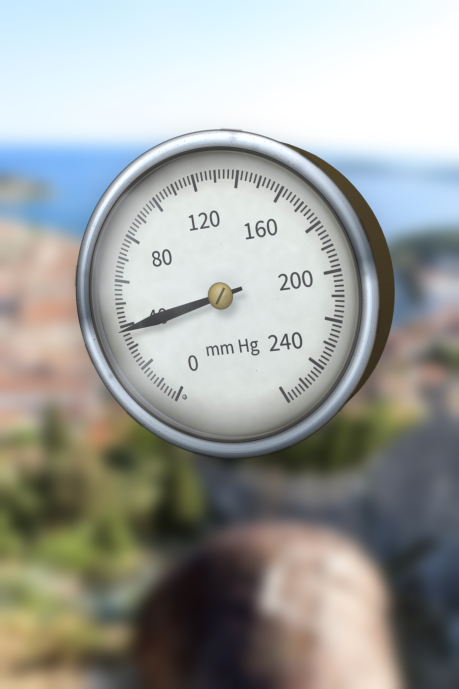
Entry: 38 mmHg
